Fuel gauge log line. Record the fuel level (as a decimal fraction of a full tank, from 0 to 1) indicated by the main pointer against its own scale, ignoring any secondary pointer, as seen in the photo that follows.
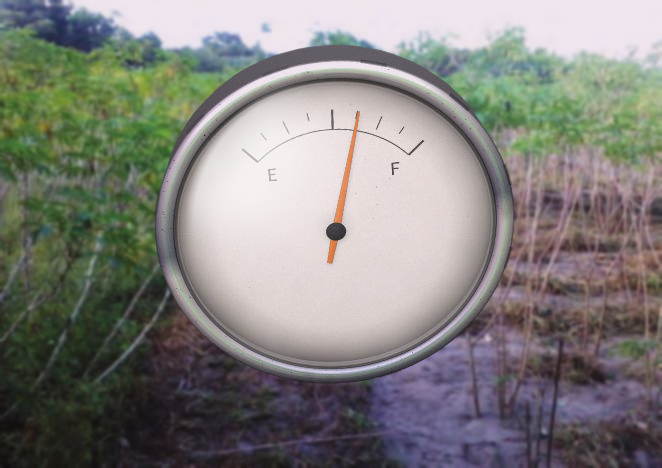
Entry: 0.625
